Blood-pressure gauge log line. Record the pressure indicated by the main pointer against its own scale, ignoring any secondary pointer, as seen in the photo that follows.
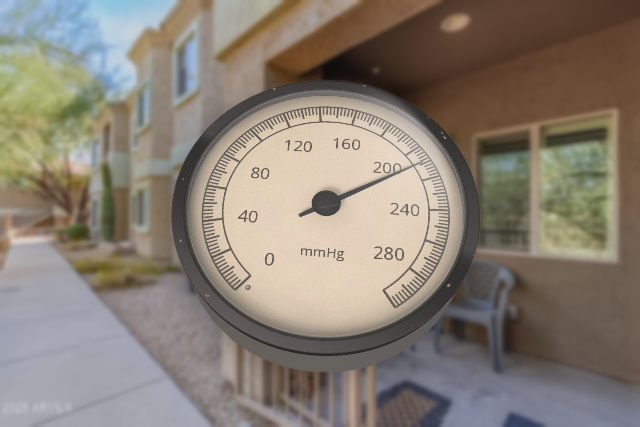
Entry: 210 mmHg
